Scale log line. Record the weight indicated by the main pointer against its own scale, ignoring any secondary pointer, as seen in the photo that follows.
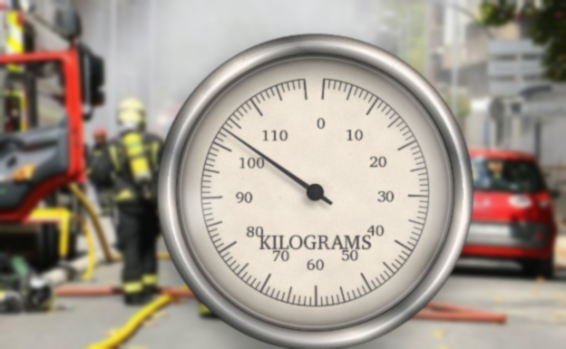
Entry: 103 kg
